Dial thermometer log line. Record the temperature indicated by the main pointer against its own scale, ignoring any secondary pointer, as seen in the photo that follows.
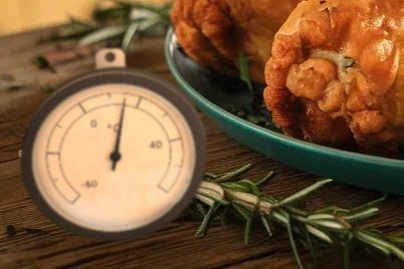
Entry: 15 °C
